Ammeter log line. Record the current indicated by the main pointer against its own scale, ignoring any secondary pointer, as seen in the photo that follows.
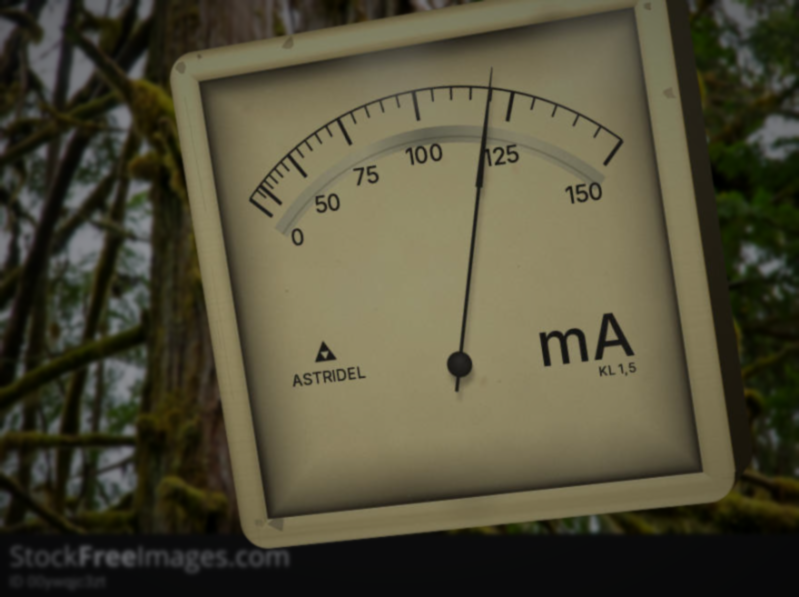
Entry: 120 mA
